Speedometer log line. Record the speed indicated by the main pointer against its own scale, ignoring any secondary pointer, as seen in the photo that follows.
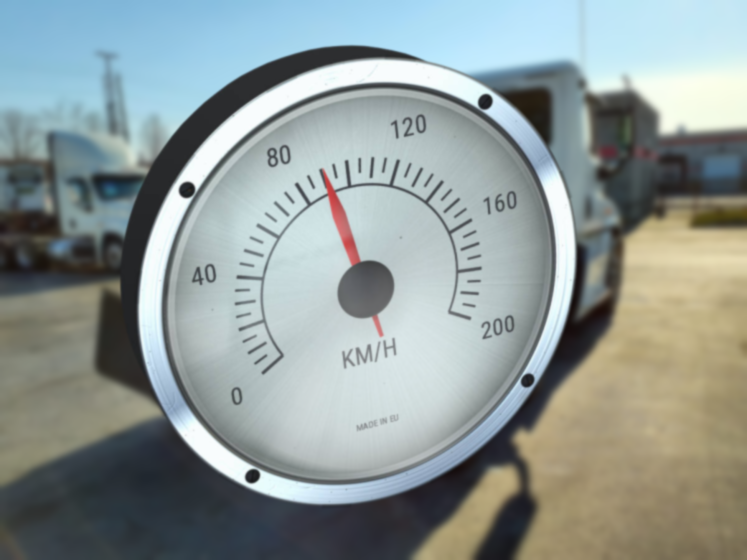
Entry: 90 km/h
